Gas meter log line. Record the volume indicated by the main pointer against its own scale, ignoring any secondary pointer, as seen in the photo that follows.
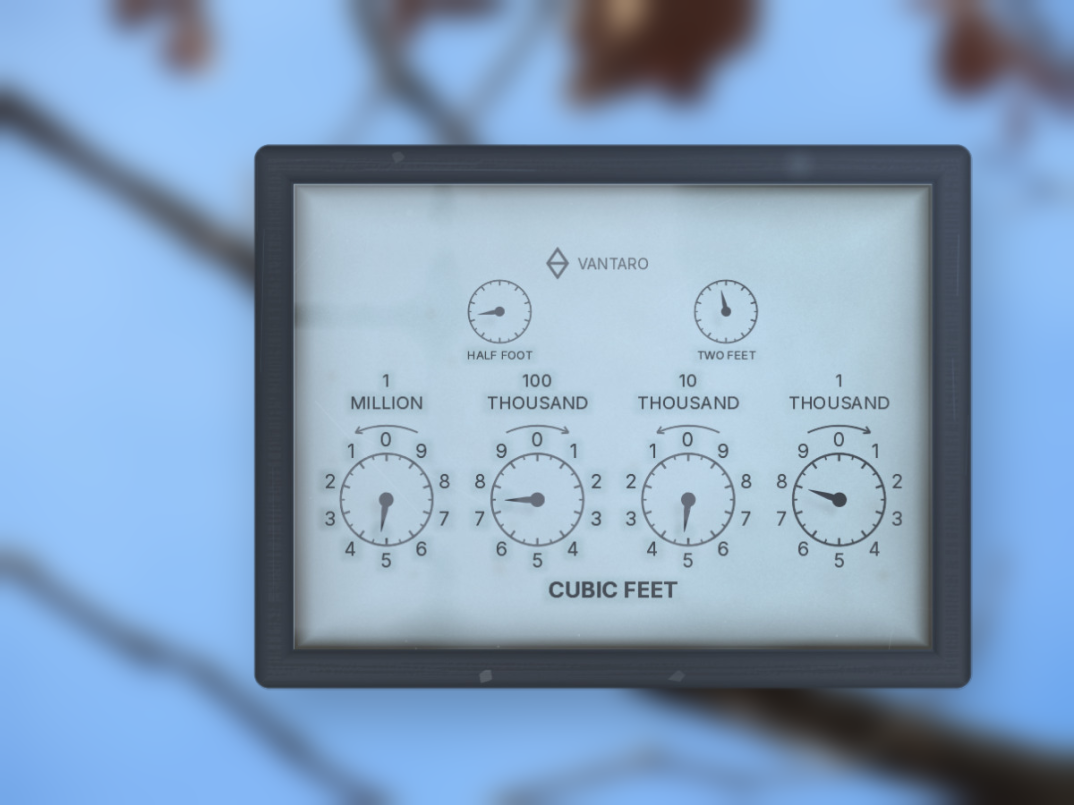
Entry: 474800 ft³
